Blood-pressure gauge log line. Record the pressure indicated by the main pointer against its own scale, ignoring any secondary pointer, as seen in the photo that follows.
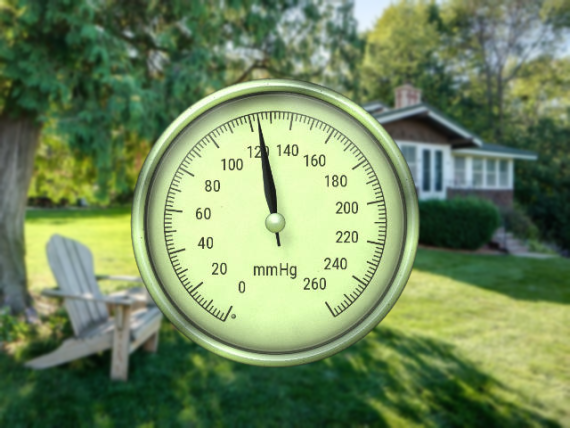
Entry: 124 mmHg
